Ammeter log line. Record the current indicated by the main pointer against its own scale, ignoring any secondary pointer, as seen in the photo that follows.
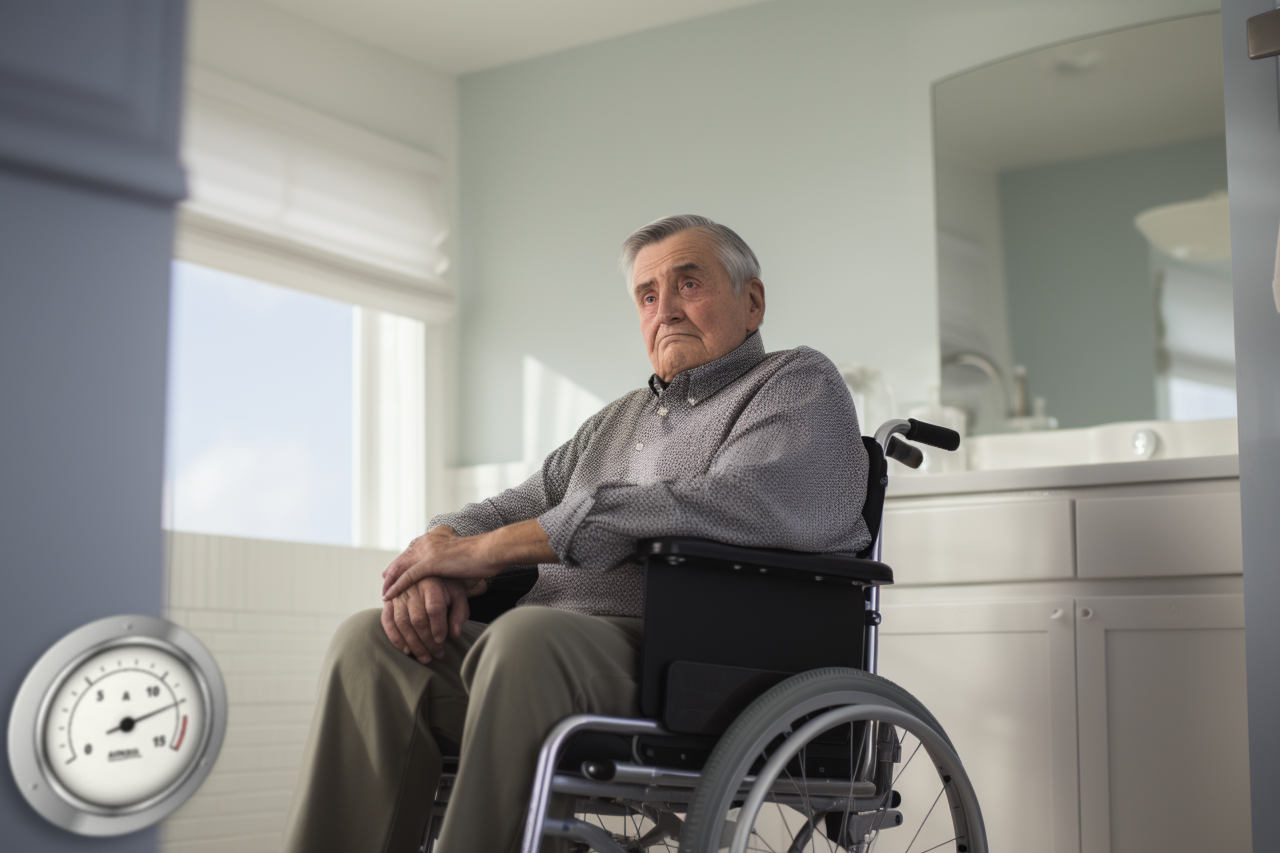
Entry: 12 A
